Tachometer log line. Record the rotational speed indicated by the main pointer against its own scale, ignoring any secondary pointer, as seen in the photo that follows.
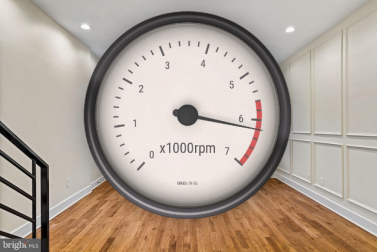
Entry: 6200 rpm
